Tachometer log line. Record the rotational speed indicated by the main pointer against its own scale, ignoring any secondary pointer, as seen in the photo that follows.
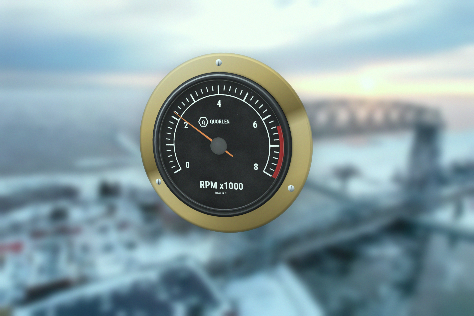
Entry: 2200 rpm
